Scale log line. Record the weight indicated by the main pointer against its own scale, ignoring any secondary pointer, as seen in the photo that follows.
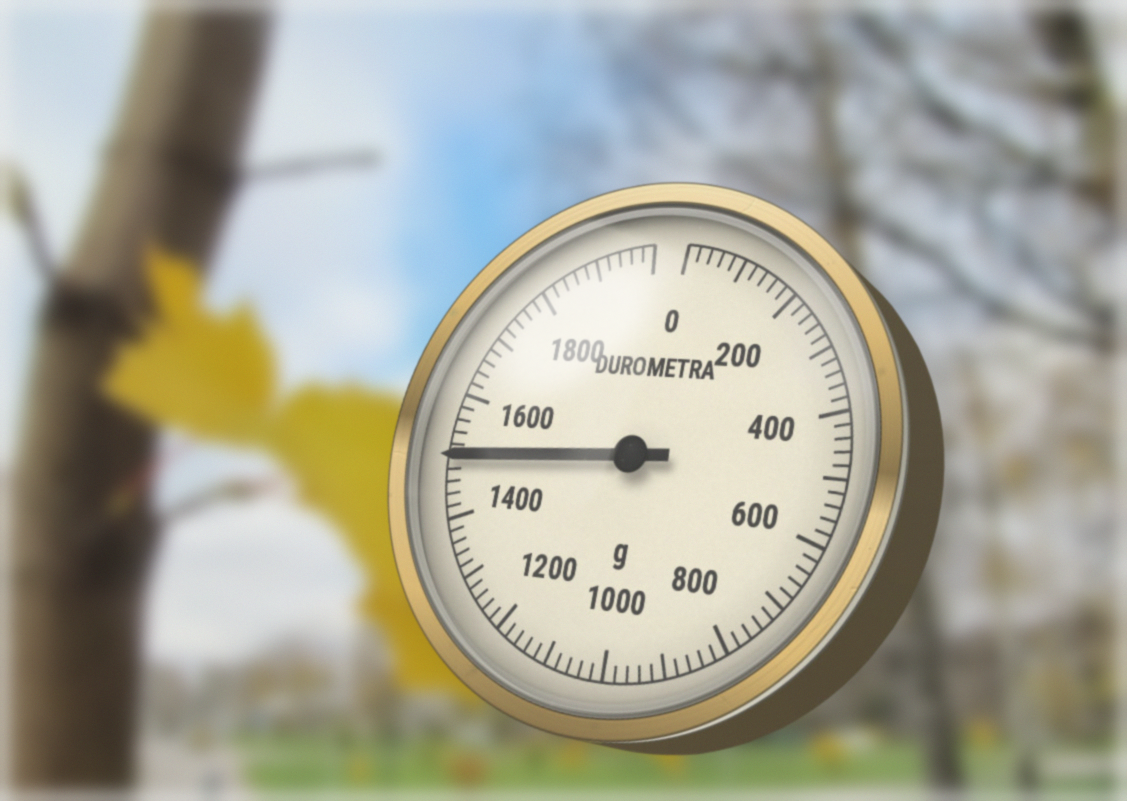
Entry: 1500 g
